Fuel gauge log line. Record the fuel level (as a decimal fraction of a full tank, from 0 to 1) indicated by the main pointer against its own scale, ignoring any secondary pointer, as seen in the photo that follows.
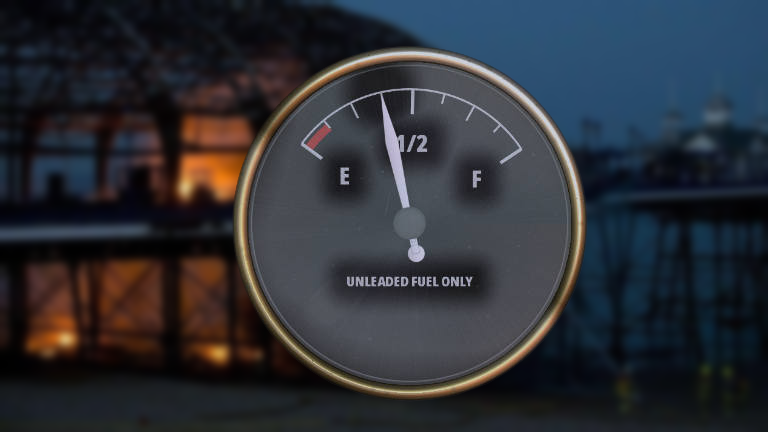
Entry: 0.375
